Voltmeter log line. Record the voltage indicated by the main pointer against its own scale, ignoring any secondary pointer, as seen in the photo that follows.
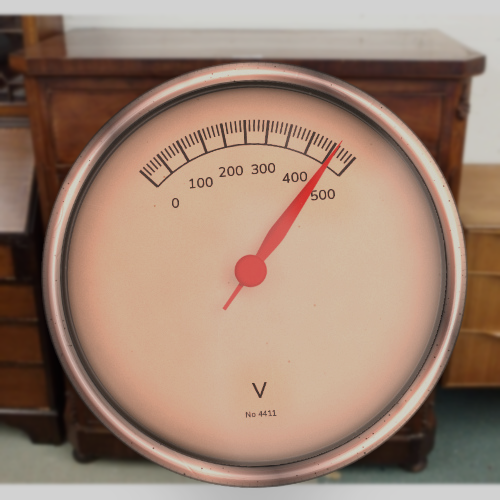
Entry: 460 V
